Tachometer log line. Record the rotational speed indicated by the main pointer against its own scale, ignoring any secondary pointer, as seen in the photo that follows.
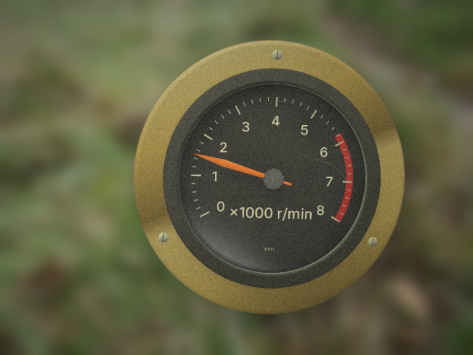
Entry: 1500 rpm
